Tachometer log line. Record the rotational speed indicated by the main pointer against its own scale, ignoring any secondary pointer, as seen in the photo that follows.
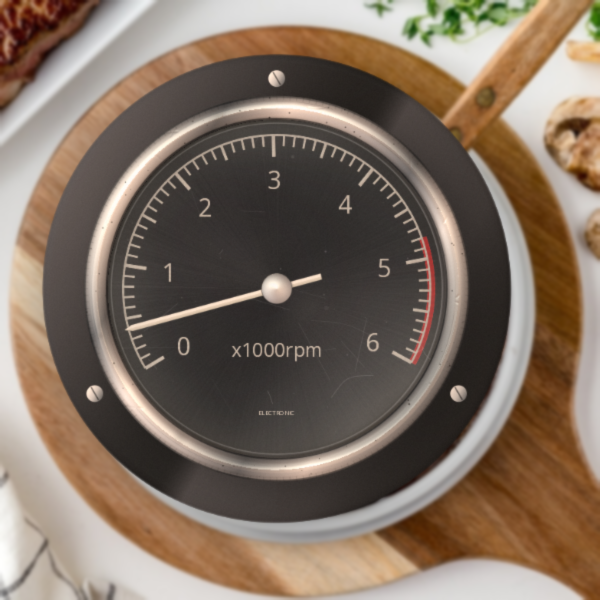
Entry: 400 rpm
